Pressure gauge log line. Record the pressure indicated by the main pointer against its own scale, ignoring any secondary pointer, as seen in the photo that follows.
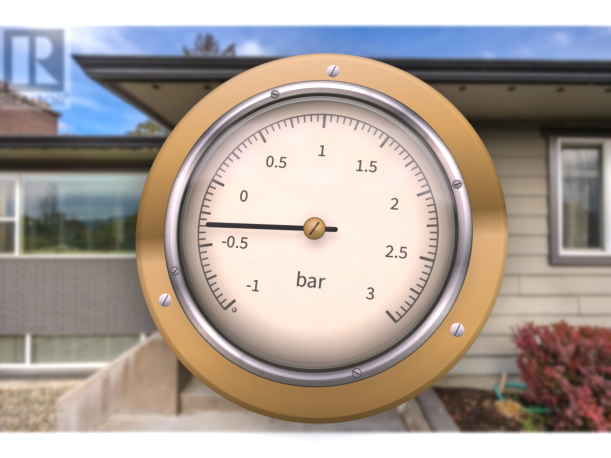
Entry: -0.35 bar
